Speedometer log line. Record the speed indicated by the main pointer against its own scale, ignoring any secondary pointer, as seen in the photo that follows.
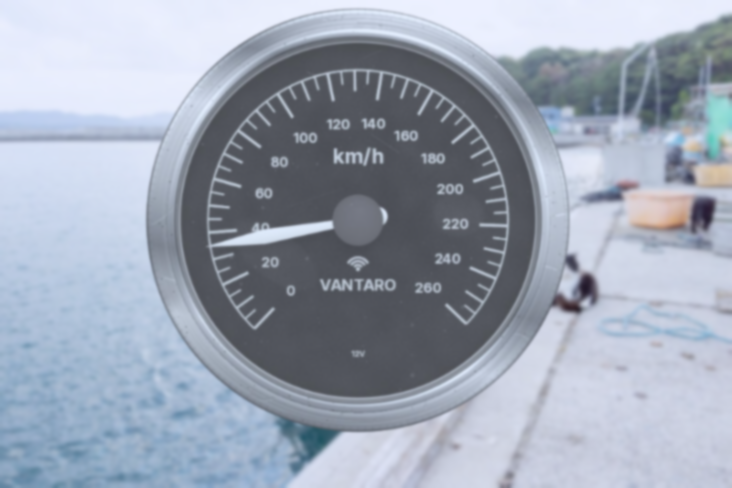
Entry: 35 km/h
